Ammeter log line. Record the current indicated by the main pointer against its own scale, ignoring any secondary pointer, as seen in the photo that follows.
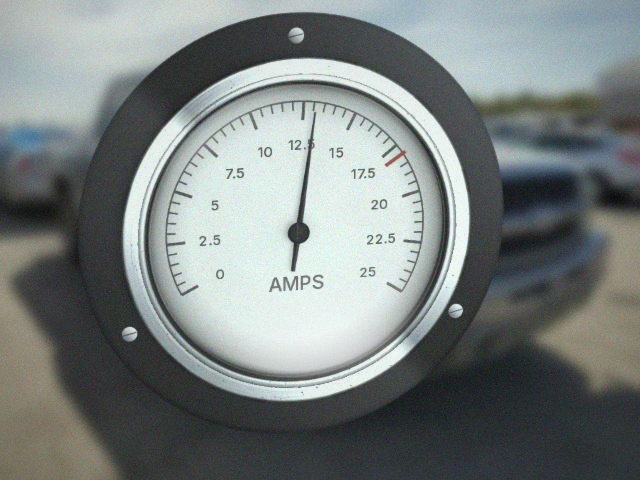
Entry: 13 A
